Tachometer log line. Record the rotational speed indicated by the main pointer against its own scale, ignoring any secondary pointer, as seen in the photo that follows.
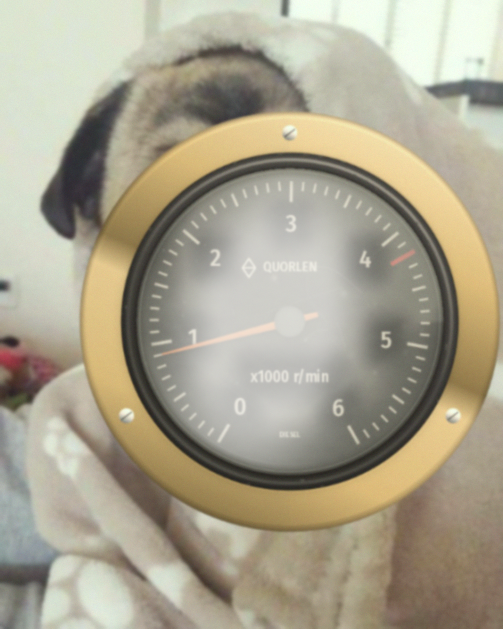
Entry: 900 rpm
